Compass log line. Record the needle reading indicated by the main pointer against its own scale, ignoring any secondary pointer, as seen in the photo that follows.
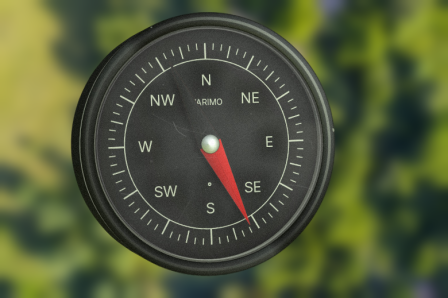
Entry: 155 °
